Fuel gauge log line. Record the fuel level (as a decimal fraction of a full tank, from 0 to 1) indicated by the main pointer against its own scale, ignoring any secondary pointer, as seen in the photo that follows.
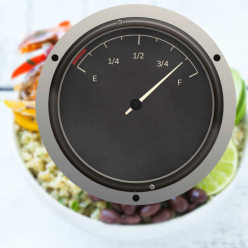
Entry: 0.875
